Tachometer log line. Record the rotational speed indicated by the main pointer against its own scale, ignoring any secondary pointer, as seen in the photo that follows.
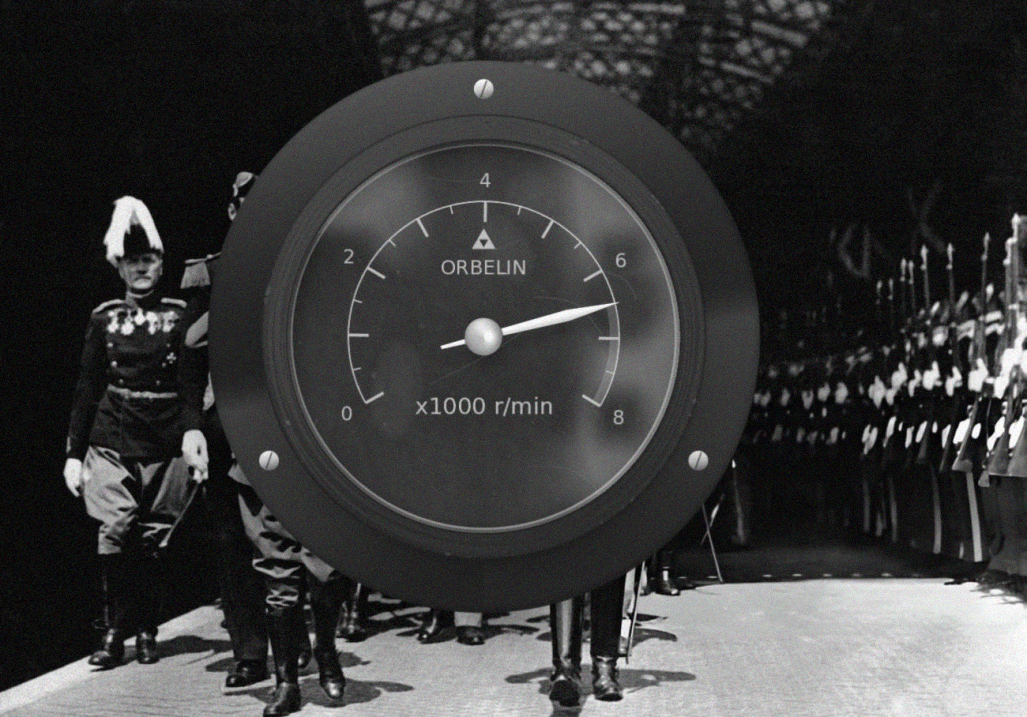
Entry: 6500 rpm
